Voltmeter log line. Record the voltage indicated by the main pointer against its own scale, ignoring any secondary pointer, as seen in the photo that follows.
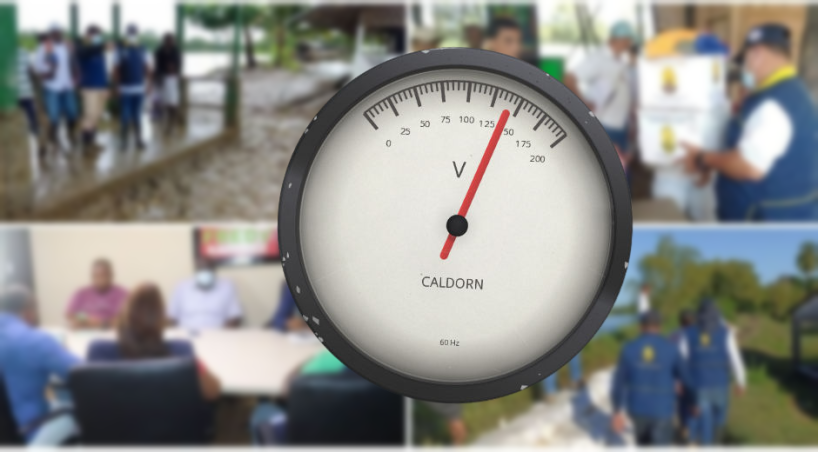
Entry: 140 V
